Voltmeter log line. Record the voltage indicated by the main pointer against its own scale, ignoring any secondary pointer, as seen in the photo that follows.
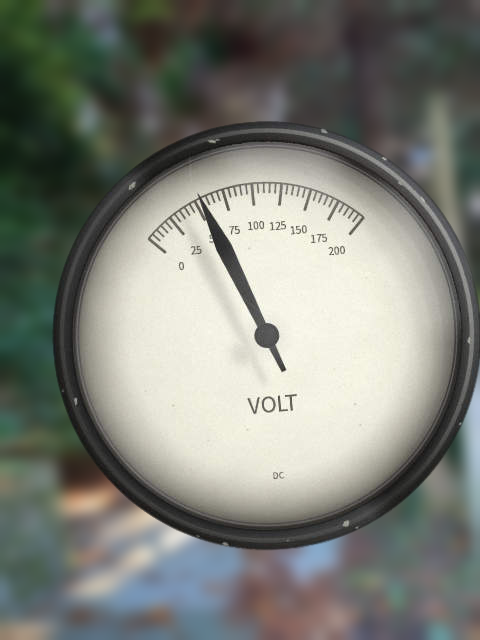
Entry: 55 V
